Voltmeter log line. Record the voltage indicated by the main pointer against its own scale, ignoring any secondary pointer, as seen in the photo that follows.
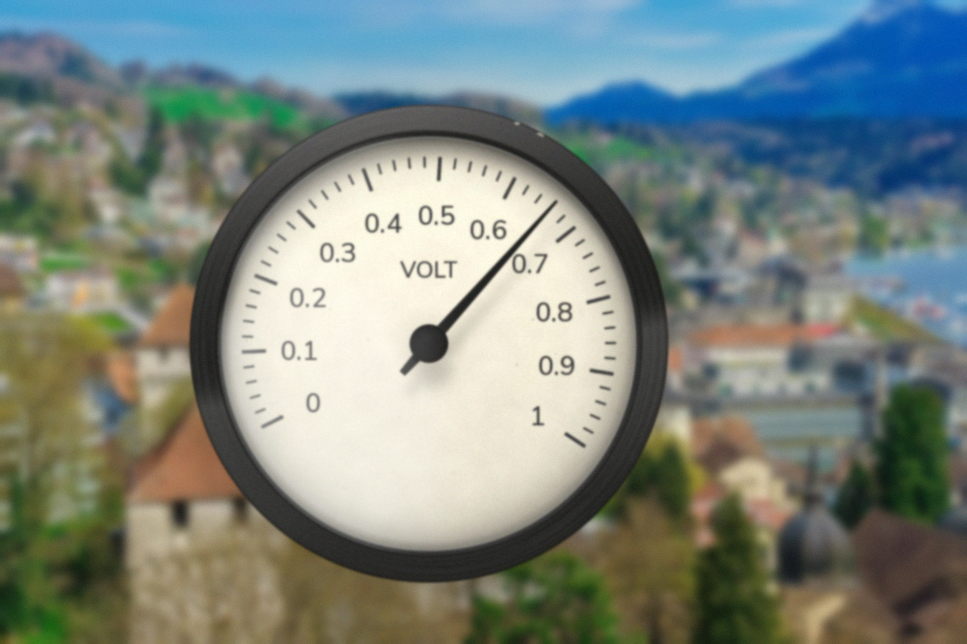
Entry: 0.66 V
